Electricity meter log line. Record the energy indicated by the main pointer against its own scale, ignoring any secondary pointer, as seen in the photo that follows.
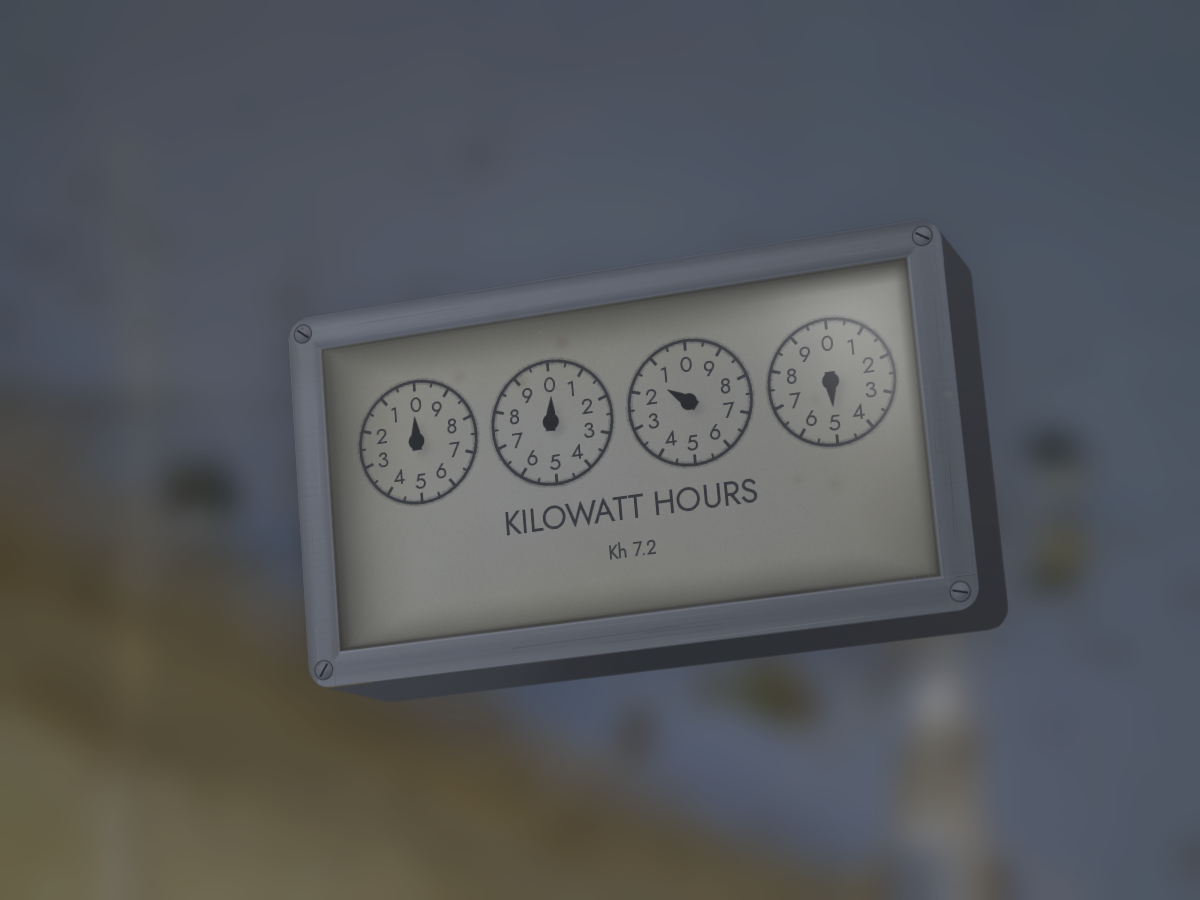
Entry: 15 kWh
